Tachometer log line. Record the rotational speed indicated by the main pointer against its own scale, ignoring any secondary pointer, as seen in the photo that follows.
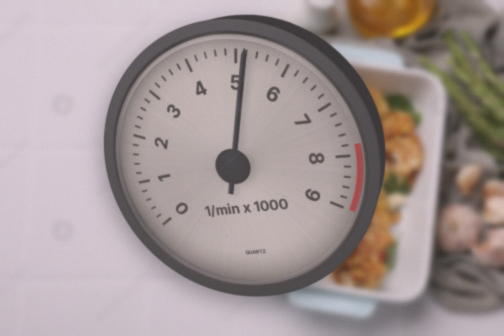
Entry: 5200 rpm
